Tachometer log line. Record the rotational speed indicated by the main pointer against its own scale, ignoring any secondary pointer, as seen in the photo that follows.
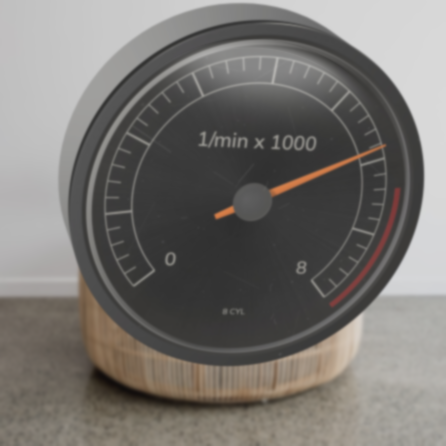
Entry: 5800 rpm
